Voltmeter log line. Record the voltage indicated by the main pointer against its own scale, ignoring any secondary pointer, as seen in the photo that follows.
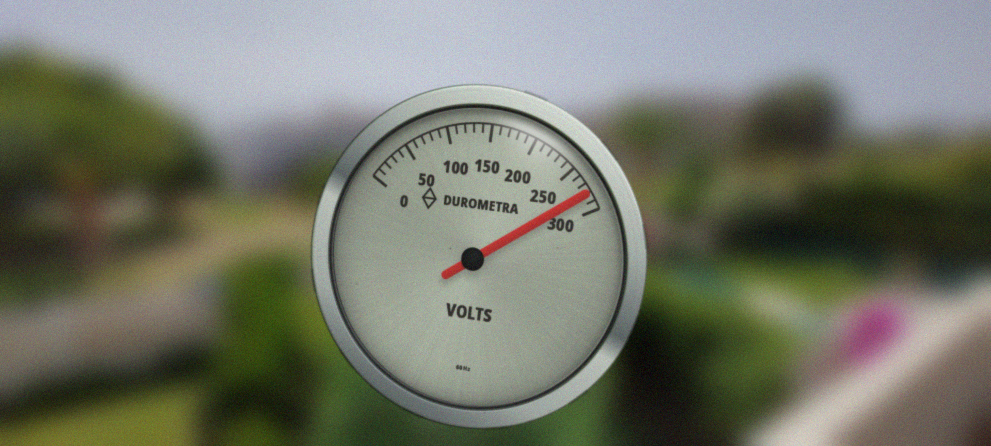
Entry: 280 V
